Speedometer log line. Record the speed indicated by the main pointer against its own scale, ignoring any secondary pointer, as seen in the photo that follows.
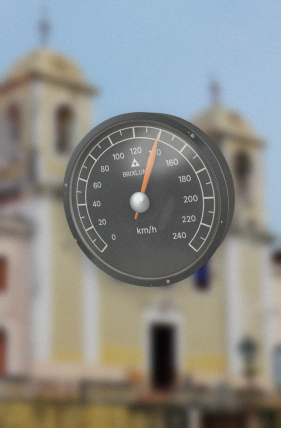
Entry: 140 km/h
